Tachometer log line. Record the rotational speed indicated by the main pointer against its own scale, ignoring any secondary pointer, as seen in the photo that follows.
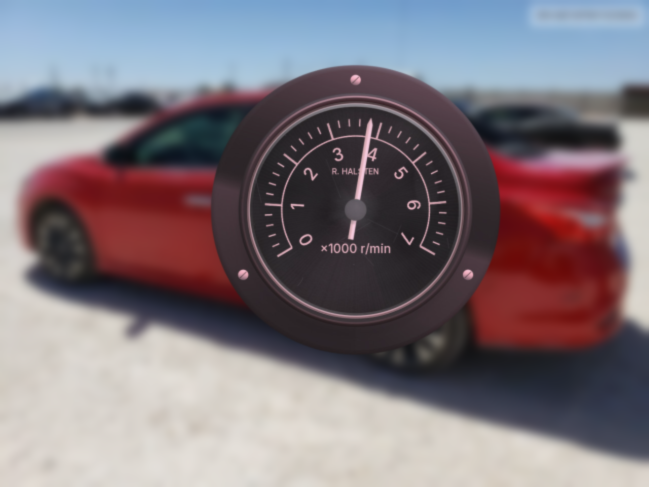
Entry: 3800 rpm
